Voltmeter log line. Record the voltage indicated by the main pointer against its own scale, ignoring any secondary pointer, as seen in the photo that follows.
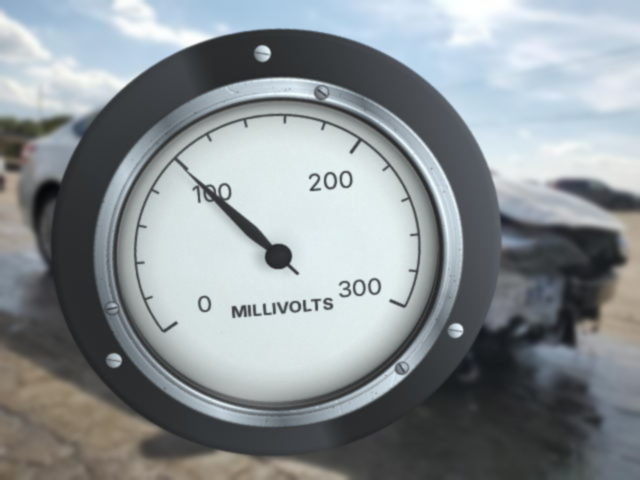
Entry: 100 mV
